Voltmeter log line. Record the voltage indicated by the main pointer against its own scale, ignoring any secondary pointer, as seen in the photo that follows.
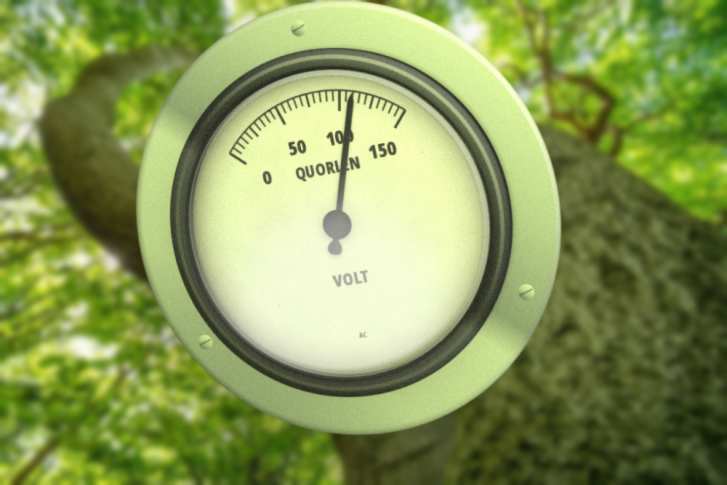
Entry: 110 V
